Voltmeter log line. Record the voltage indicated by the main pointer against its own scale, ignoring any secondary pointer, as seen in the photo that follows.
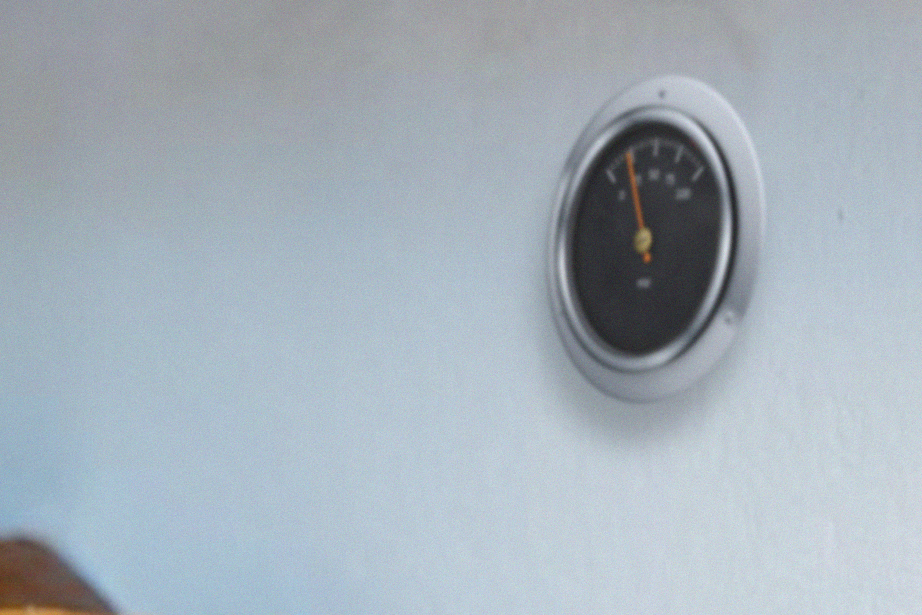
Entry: 25 mV
